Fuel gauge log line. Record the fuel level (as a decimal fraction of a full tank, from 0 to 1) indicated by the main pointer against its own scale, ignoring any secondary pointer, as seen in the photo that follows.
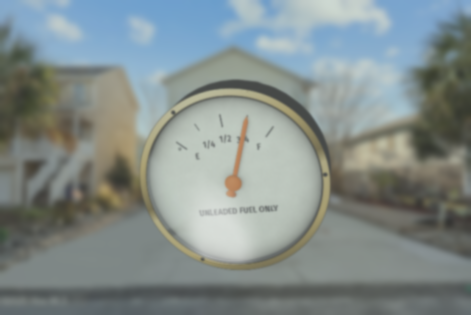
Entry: 0.75
